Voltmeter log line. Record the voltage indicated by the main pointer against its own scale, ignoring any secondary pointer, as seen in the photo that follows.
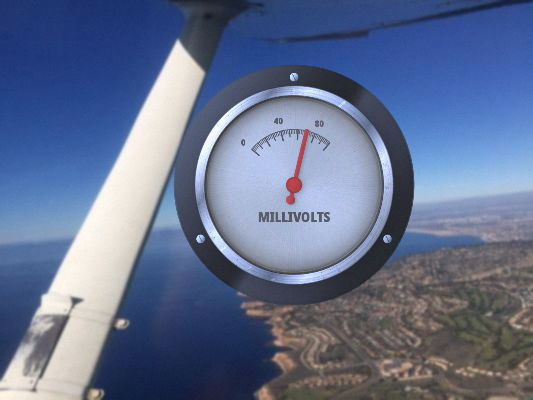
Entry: 70 mV
